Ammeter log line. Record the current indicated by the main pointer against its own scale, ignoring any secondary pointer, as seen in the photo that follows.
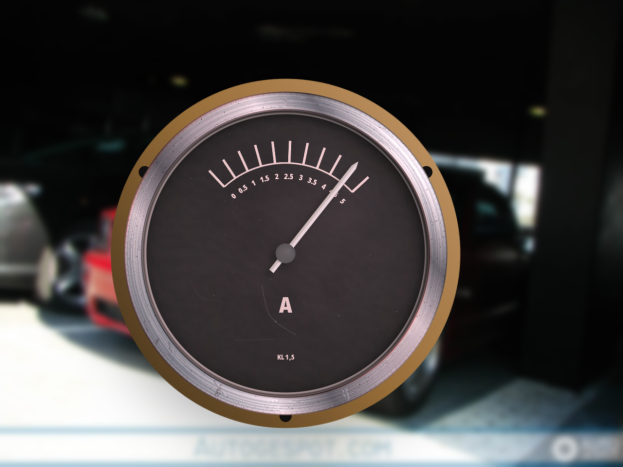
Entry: 4.5 A
